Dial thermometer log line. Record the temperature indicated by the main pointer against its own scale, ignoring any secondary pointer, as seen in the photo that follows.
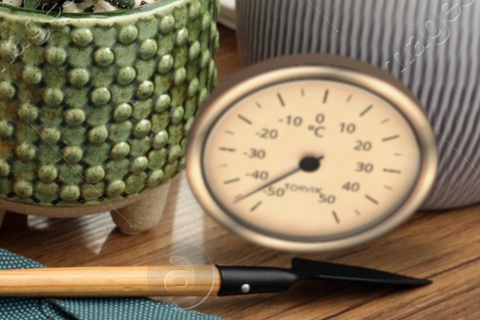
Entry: -45 °C
